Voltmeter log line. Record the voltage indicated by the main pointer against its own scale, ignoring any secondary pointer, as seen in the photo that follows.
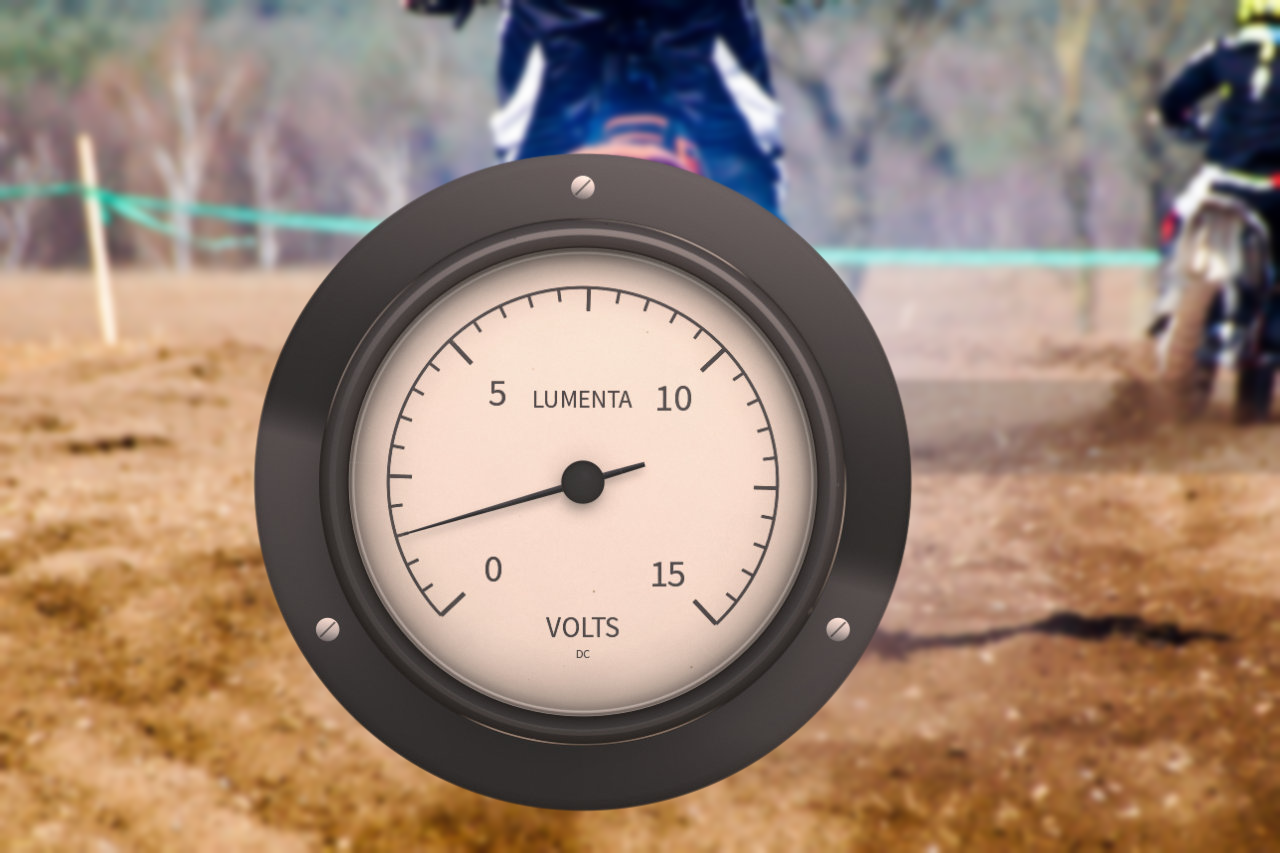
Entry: 1.5 V
